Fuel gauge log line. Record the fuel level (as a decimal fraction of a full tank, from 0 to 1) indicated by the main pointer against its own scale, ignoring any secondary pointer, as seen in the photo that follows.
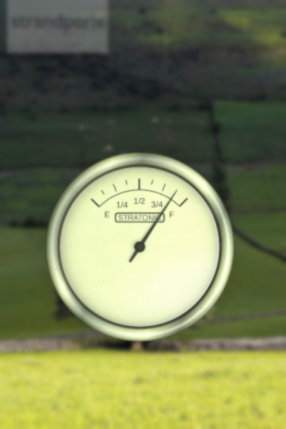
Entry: 0.875
